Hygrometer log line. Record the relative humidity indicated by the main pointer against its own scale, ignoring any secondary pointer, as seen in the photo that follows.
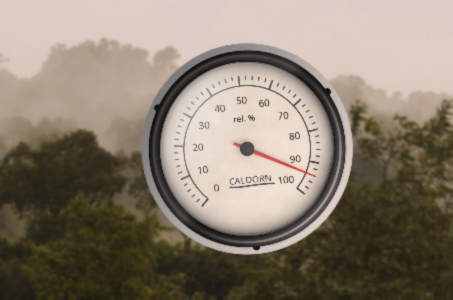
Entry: 94 %
